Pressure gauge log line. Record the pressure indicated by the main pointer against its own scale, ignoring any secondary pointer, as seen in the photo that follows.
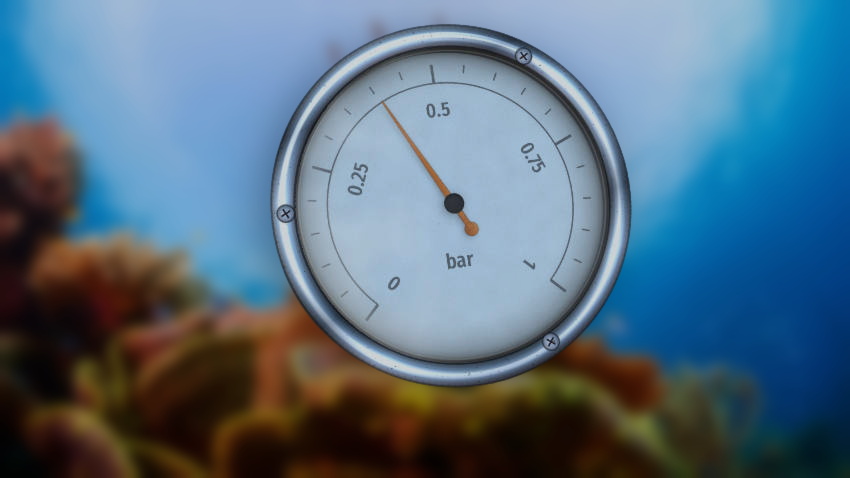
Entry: 0.4 bar
